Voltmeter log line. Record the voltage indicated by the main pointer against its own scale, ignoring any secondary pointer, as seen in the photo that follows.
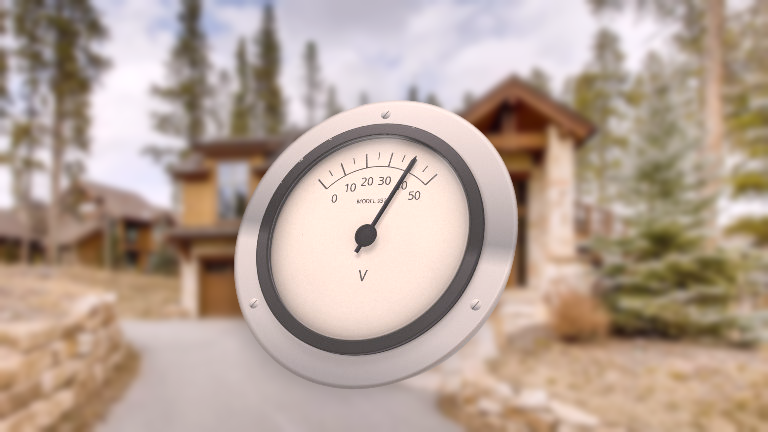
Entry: 40 V
